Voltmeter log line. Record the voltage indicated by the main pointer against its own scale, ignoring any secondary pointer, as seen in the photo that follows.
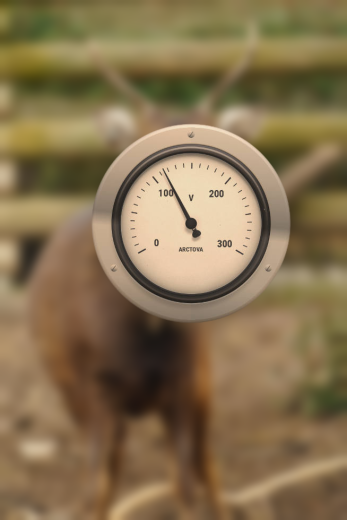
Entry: 115 V
